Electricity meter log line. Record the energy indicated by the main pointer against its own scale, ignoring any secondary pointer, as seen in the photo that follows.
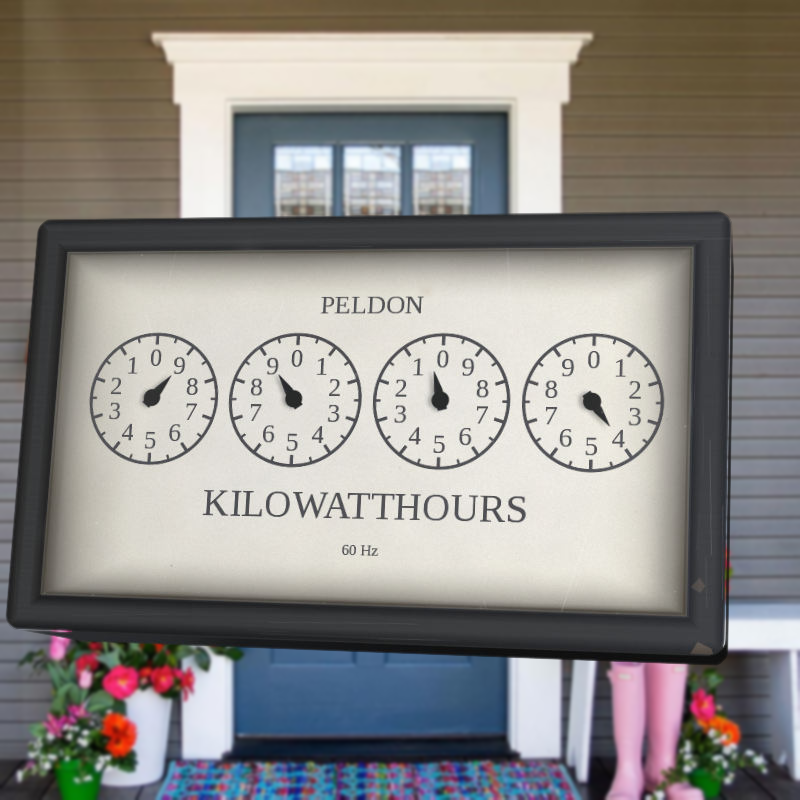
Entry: 8904 kWh
